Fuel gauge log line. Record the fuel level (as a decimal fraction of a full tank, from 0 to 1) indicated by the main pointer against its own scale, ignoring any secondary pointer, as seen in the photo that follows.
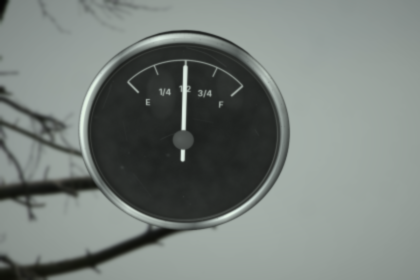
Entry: 0.5
